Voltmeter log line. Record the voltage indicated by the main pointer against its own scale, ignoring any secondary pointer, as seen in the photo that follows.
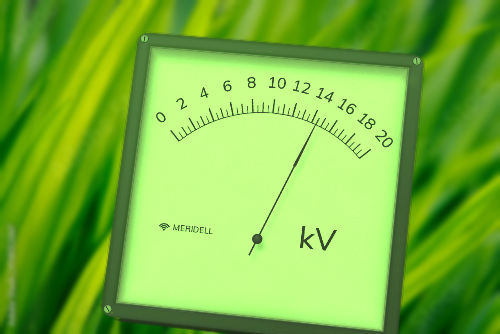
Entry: 14.5 kV
